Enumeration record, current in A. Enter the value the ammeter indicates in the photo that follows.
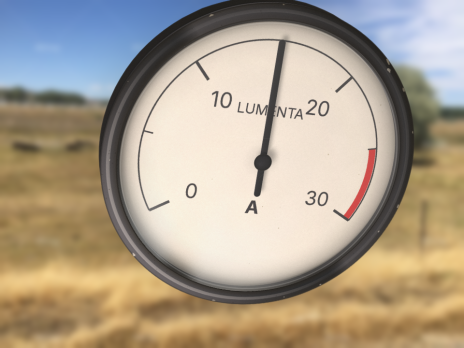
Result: 15 A
